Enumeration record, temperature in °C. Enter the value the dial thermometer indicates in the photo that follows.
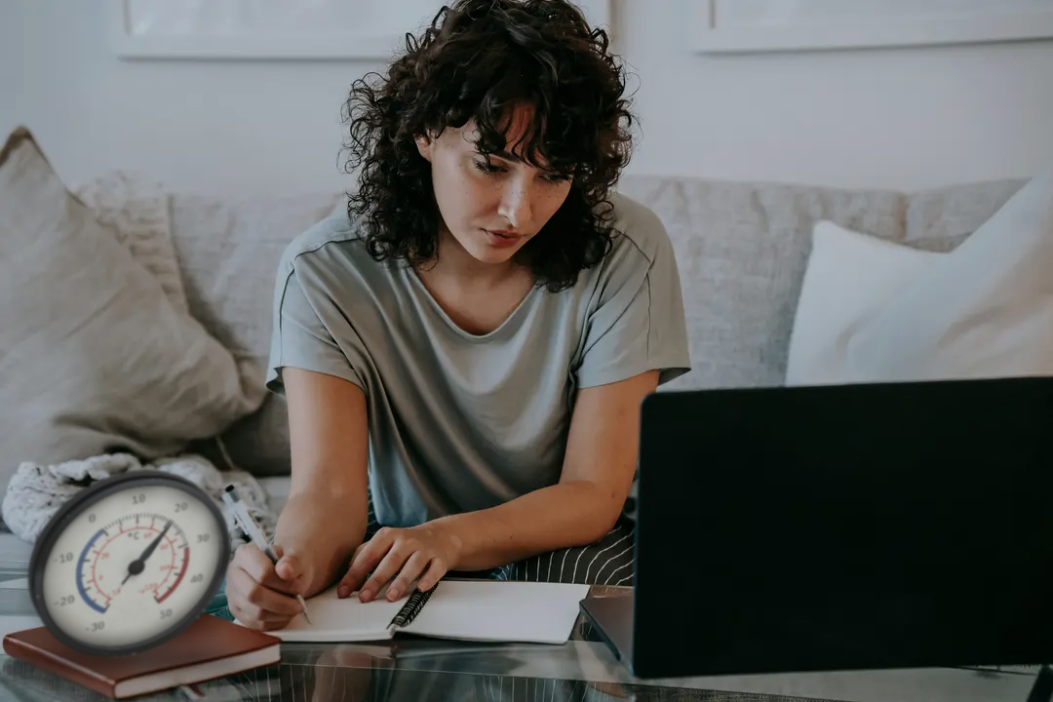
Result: 20 °C
